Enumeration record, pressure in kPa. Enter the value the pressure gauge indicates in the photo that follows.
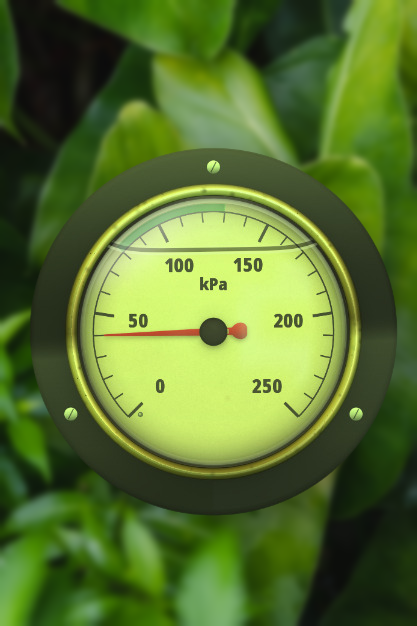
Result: 40 kPa
